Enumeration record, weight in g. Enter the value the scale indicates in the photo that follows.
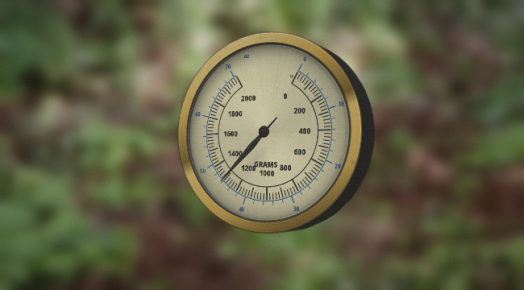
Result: 1300 g
